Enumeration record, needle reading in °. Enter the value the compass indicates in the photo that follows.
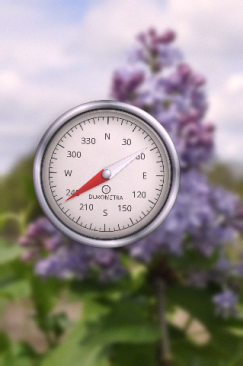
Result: 235 °
